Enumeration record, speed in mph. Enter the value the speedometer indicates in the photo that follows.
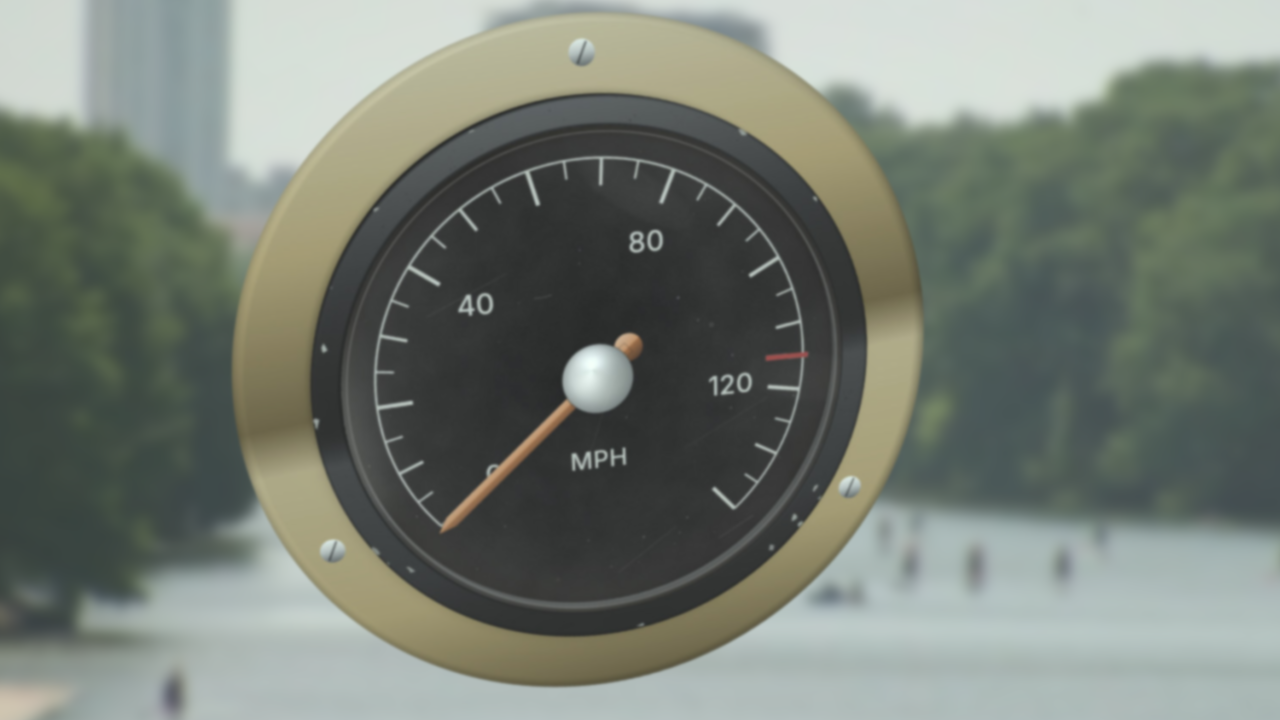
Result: 0 mph
